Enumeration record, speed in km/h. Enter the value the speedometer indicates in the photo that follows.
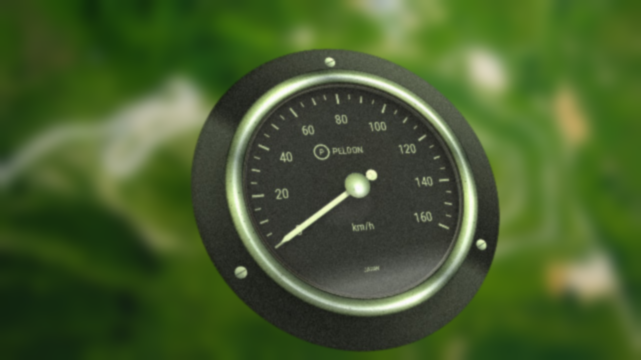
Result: 0 km/h
